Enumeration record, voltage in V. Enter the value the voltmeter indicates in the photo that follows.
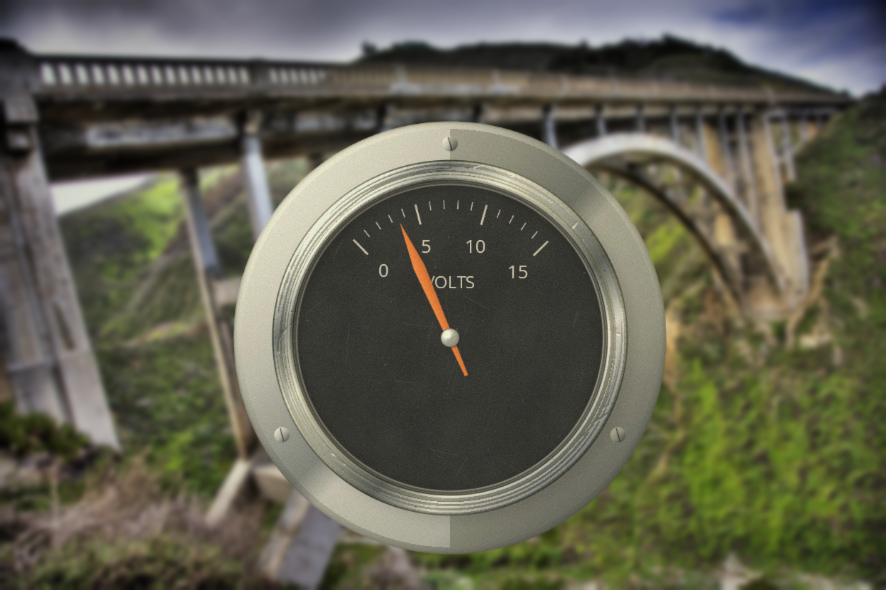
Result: 3.5 V
